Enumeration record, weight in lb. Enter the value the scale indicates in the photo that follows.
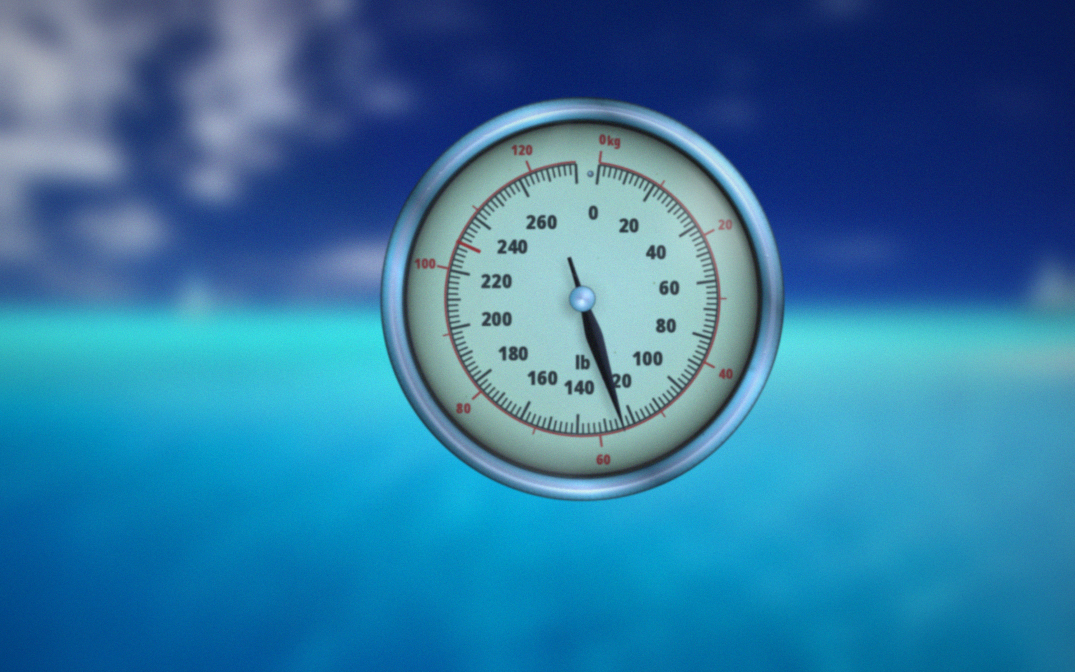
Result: 124 lb
